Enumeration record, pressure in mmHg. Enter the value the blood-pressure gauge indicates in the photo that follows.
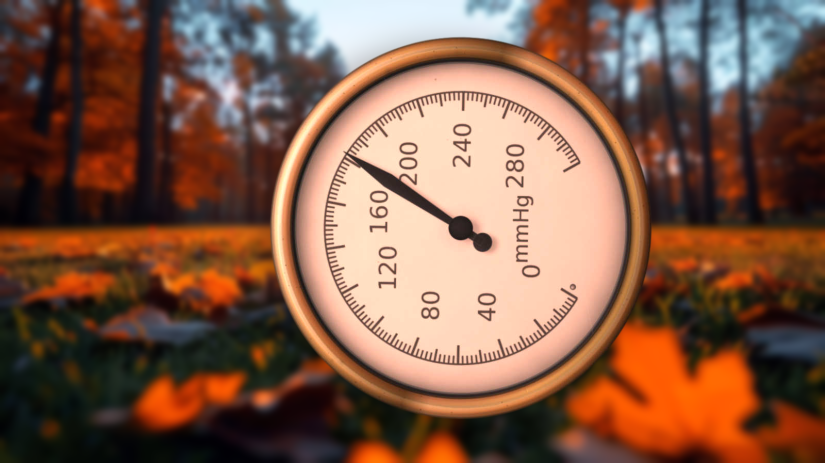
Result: 182 mmHg
